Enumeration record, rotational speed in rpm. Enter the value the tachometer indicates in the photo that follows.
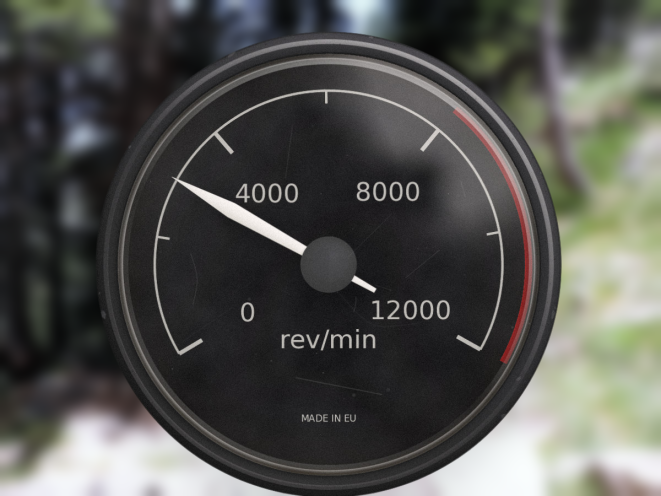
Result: 3000 rpm
